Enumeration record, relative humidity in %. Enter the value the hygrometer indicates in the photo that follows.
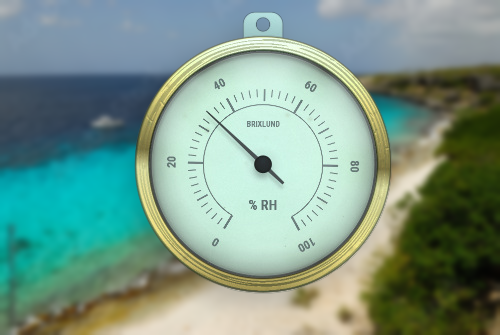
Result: 34 %
